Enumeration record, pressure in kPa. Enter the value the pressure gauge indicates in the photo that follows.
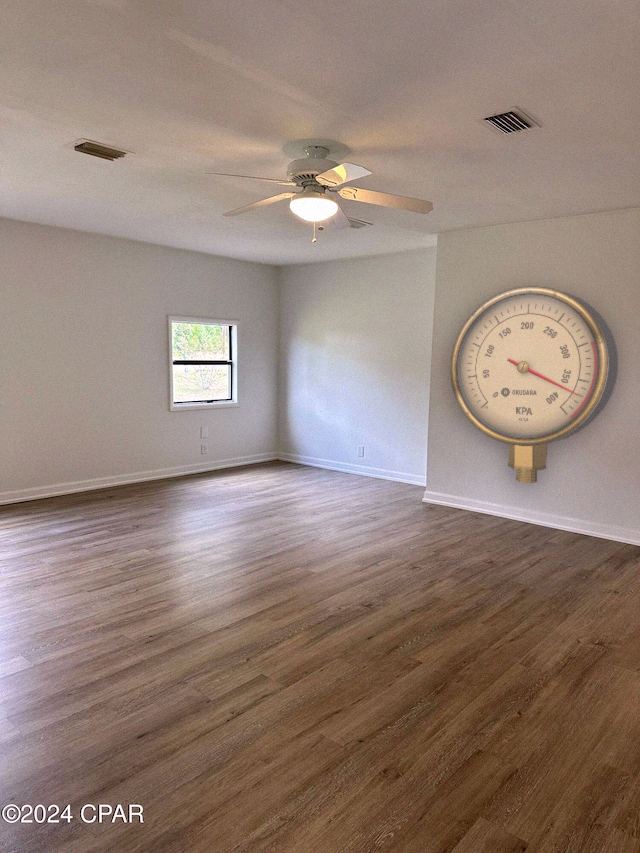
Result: 370 kPa
